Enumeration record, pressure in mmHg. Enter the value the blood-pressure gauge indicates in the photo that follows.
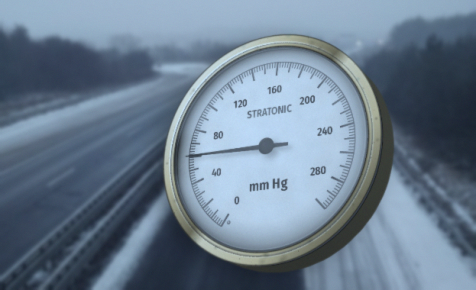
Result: 60 mmHg
